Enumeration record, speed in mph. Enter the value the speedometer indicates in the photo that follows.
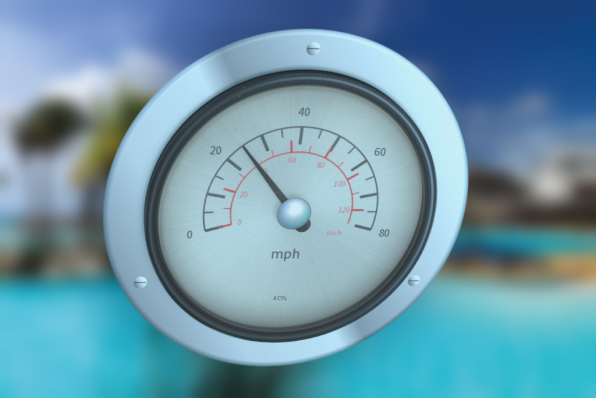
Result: 25 mph
